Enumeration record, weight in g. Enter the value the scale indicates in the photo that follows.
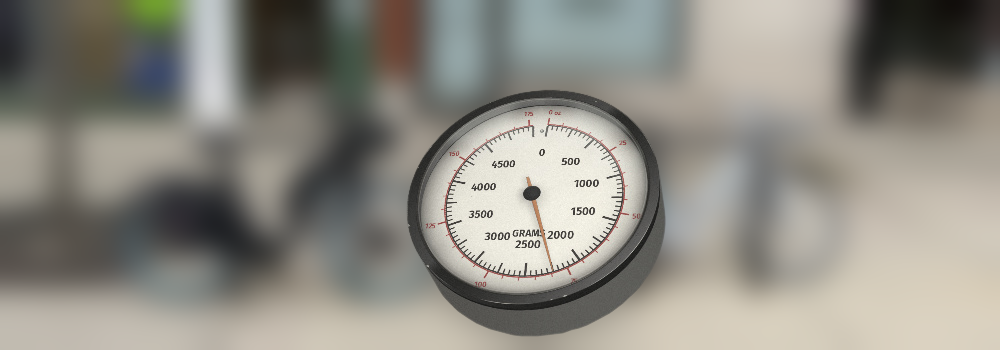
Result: 2250 g
